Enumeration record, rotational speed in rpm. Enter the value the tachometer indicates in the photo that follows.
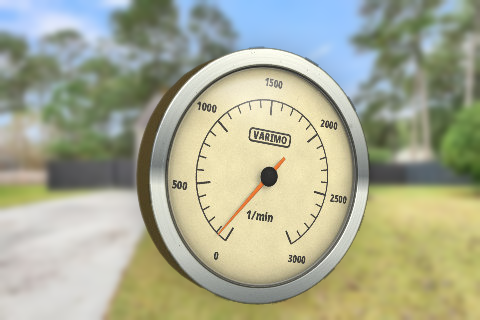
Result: 100 rpm
